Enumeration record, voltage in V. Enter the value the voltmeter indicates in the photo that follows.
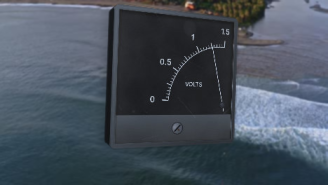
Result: 1.25 V
